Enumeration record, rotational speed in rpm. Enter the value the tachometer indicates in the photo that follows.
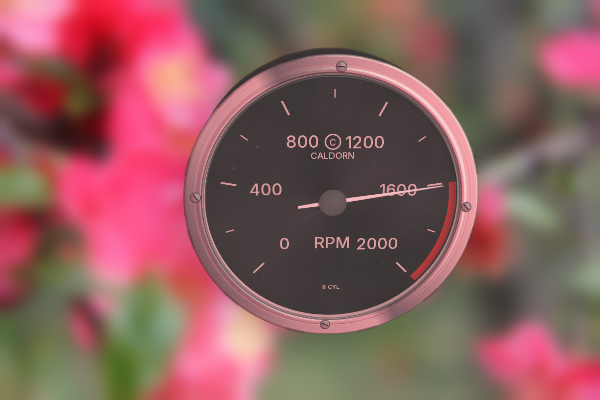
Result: 1600 rpm
